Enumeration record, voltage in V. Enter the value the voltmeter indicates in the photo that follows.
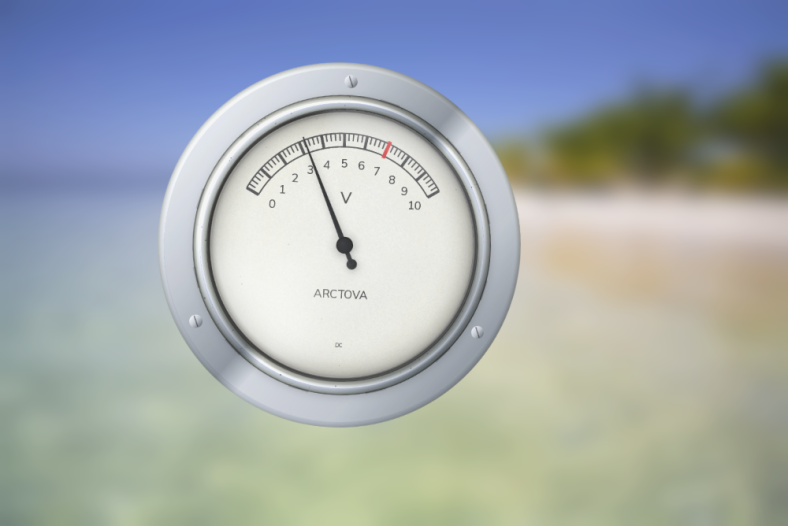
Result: 3.2 V
